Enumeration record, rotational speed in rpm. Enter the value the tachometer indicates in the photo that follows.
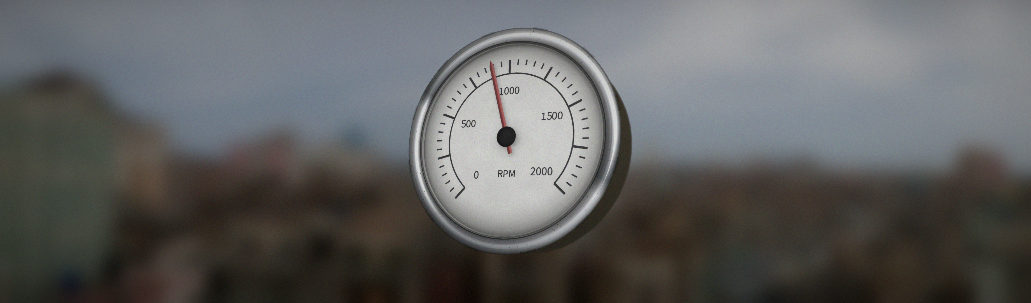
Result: 900 rpm
